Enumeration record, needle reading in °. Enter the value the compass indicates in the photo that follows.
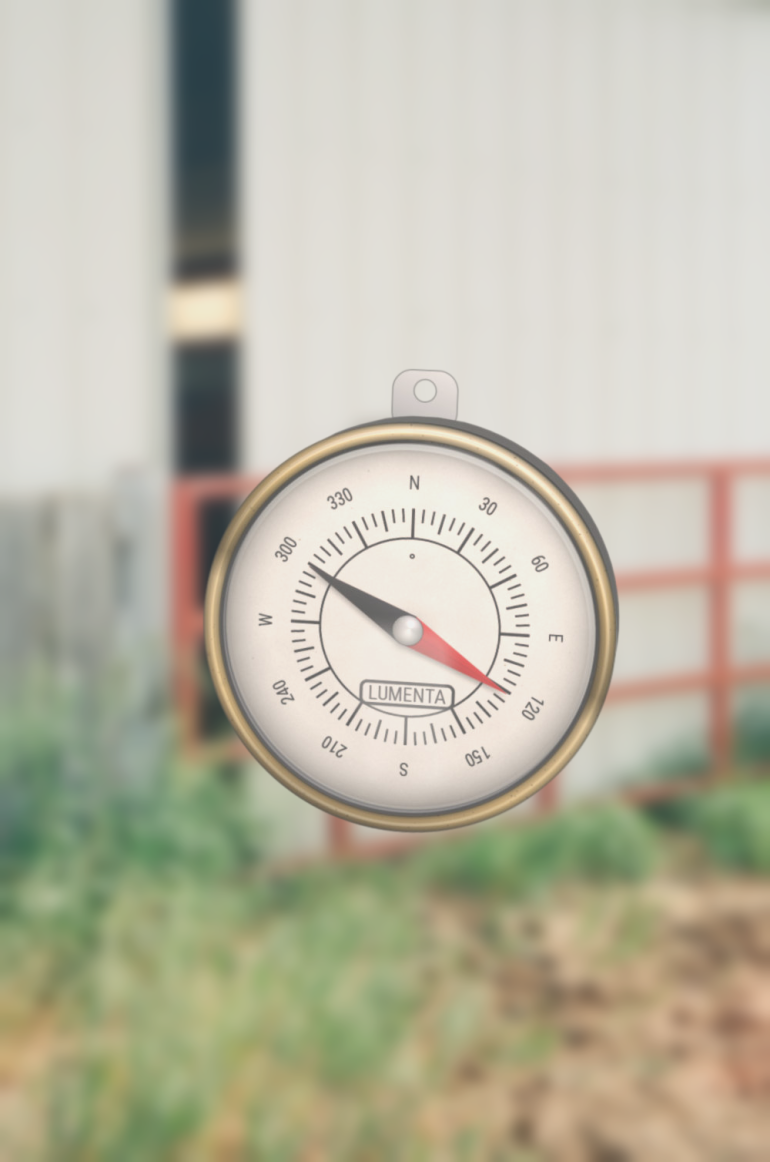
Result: 120 °
